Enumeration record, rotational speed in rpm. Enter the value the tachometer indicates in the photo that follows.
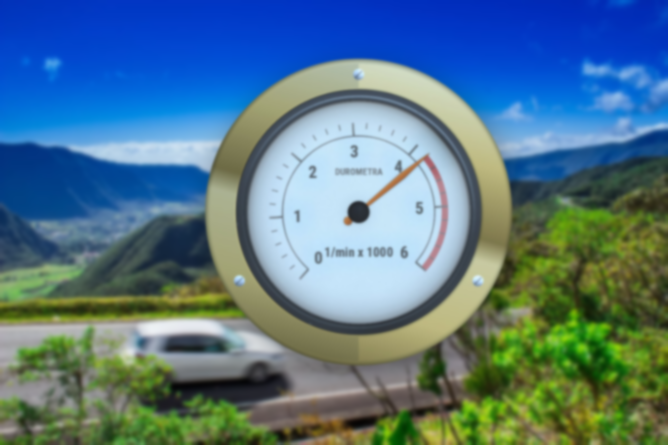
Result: 4200 rpm
